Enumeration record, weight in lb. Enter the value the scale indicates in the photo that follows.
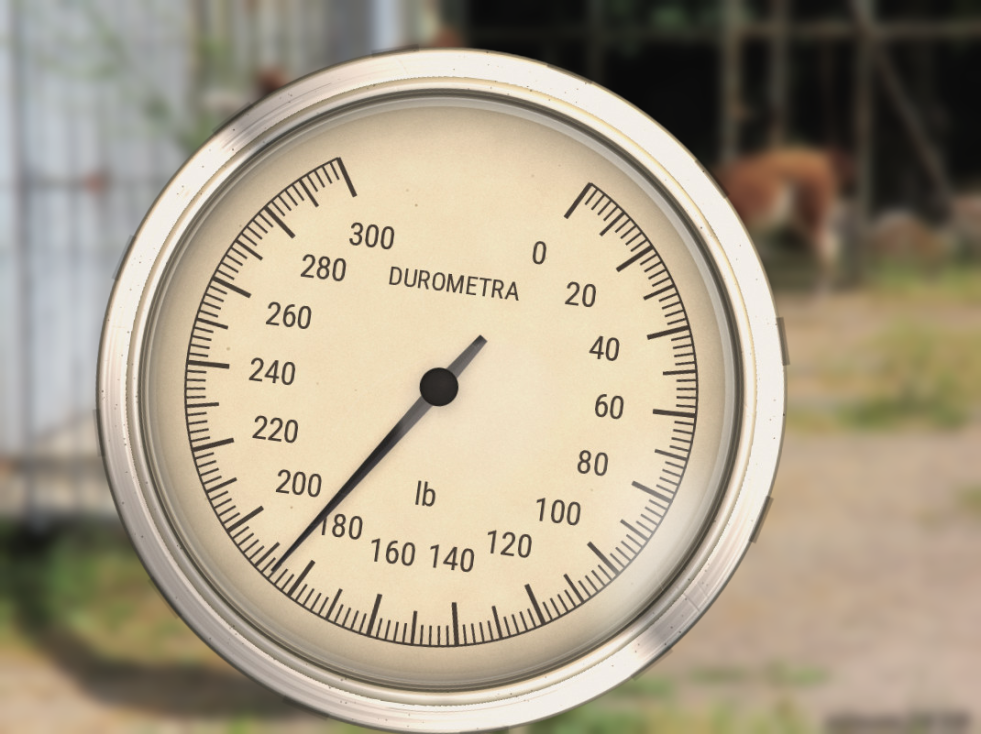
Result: 186 lb
